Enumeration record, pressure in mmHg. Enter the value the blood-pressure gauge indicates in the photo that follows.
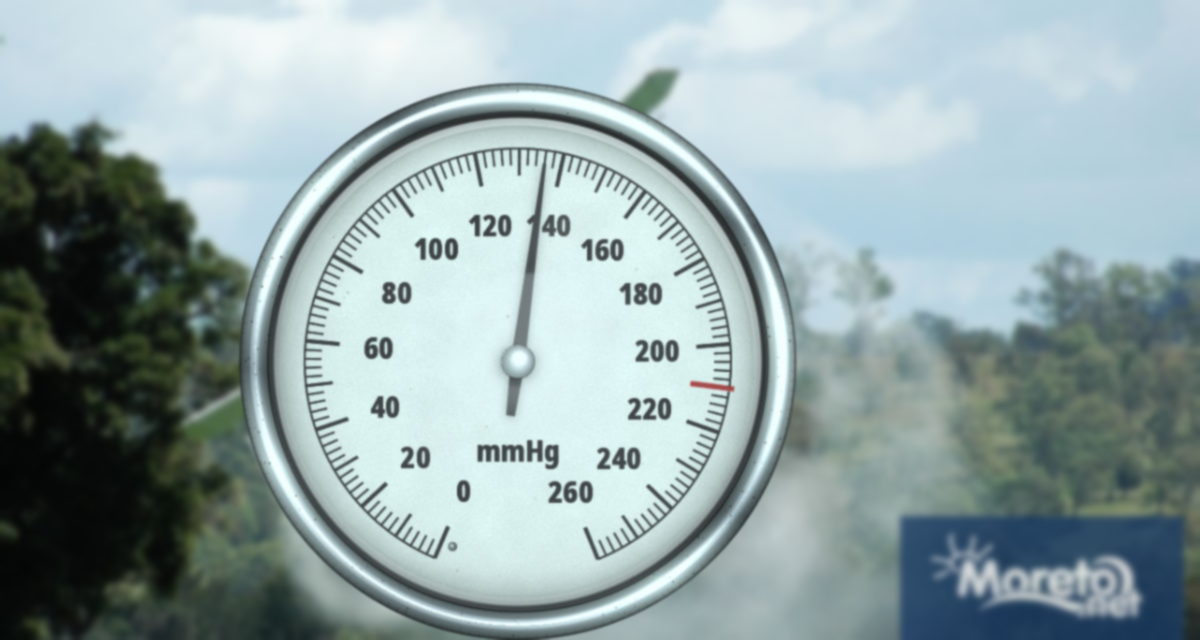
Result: 136 mmHg
